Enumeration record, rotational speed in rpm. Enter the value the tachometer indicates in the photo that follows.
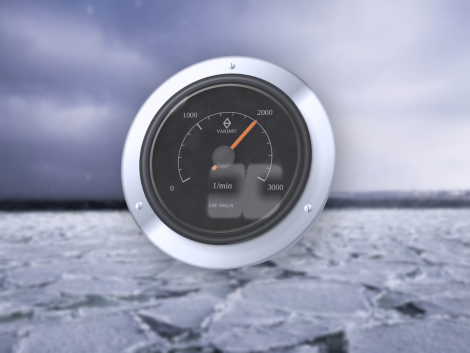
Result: 2000 rpm
